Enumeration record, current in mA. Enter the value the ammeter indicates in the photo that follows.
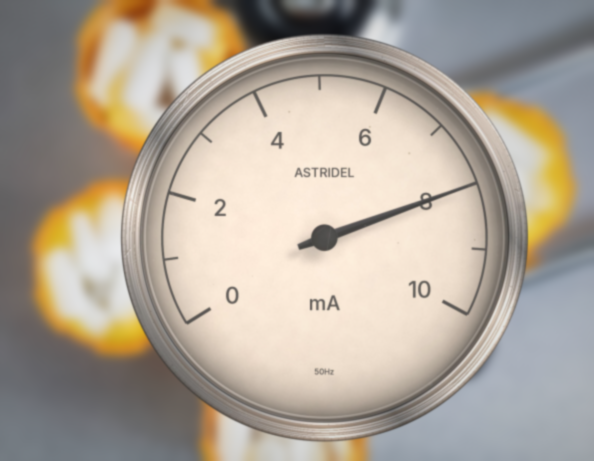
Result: 8 mA
